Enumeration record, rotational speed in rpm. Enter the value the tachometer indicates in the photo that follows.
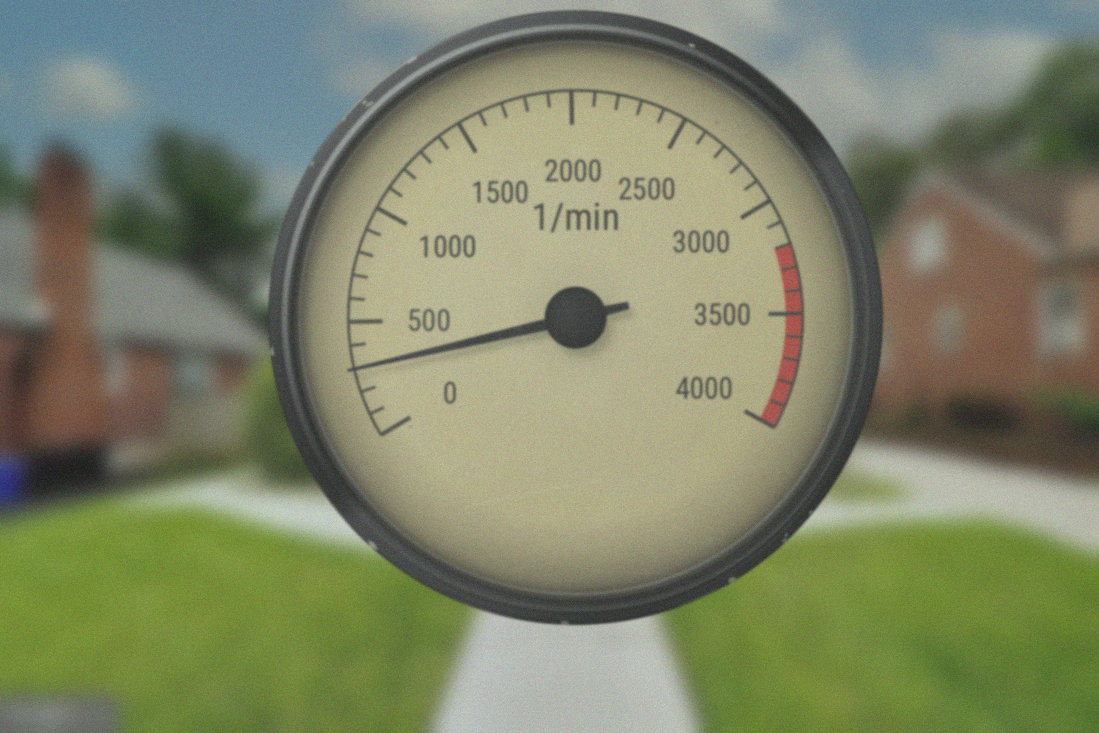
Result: 300 rpm
